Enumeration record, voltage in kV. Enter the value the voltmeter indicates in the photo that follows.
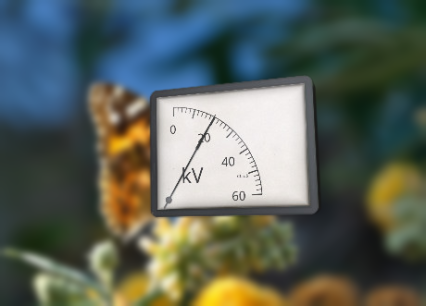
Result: 20 kV
